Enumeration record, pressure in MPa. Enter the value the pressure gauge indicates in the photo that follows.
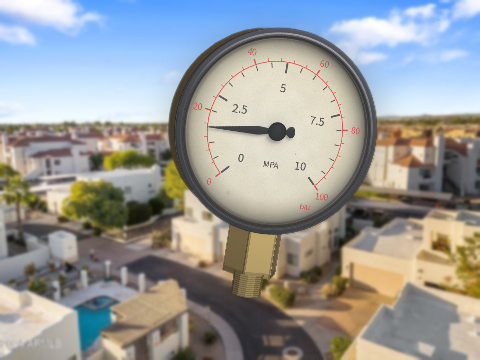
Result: 1.5 MPa
